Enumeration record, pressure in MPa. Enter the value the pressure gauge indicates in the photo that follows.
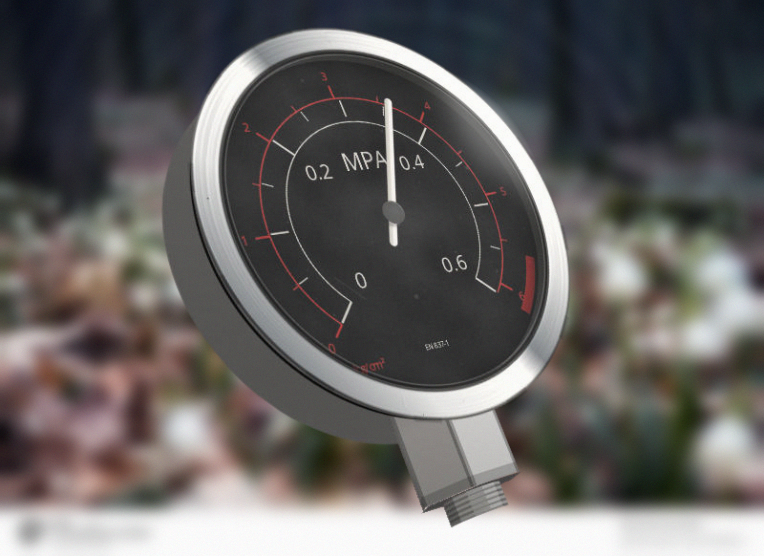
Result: 0.35 MPa
